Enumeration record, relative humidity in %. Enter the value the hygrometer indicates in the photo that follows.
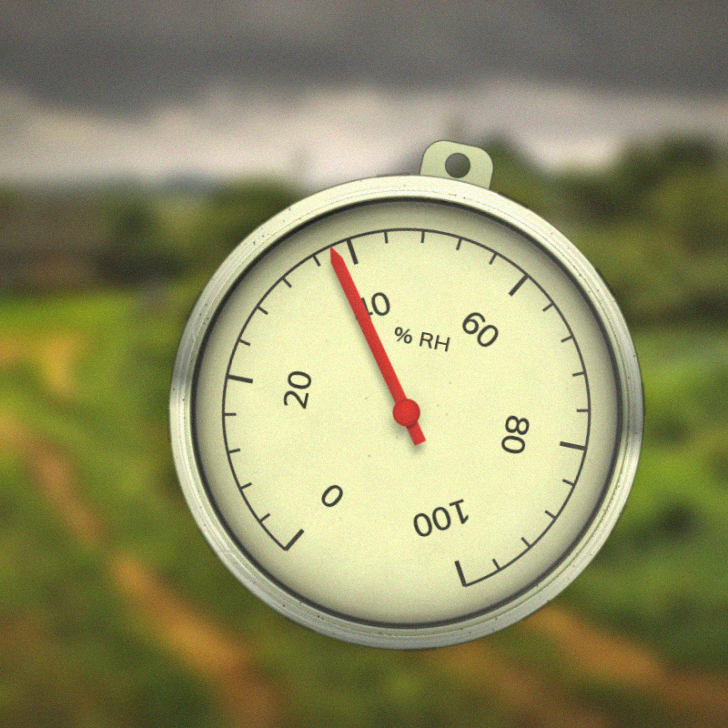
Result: 38 %
